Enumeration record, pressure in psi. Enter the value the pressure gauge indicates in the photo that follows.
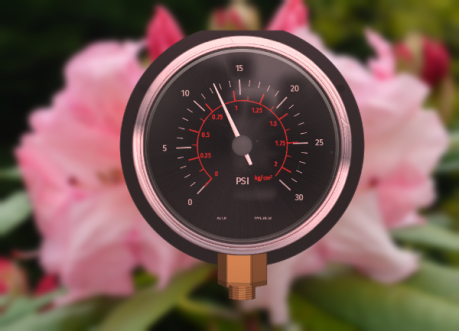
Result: 12.5 psi
